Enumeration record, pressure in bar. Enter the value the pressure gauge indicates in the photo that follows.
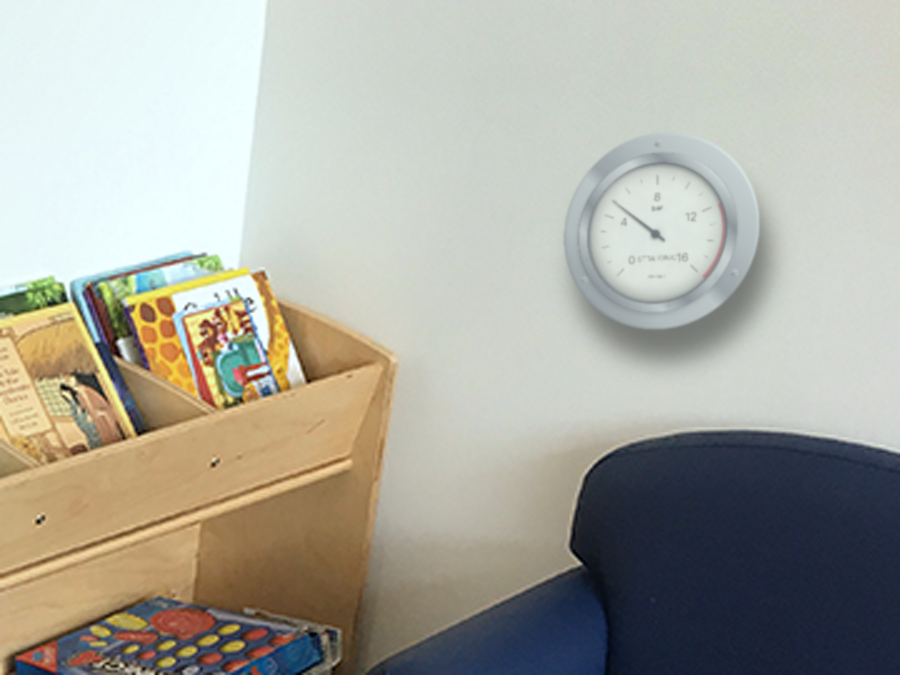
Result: 5 bar
